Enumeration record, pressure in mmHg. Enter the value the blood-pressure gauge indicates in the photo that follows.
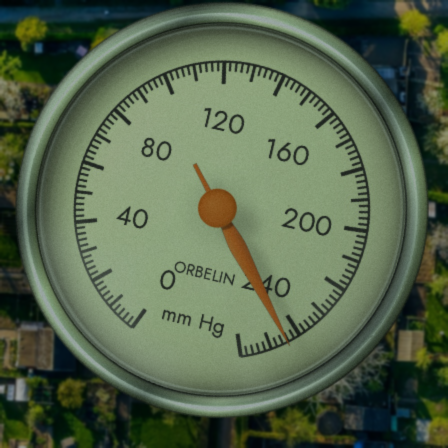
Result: 244 mmHg
